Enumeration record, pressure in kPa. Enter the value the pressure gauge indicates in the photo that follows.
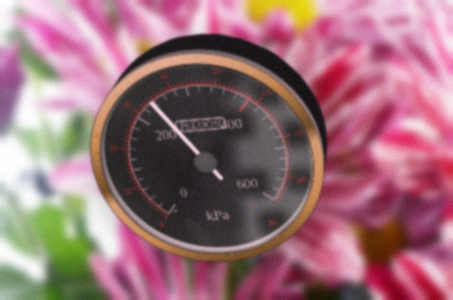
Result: 240 kPa
